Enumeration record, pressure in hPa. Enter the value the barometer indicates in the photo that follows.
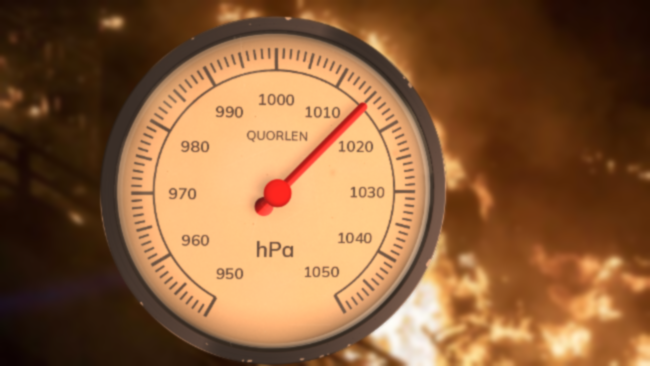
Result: 1015 hPa
